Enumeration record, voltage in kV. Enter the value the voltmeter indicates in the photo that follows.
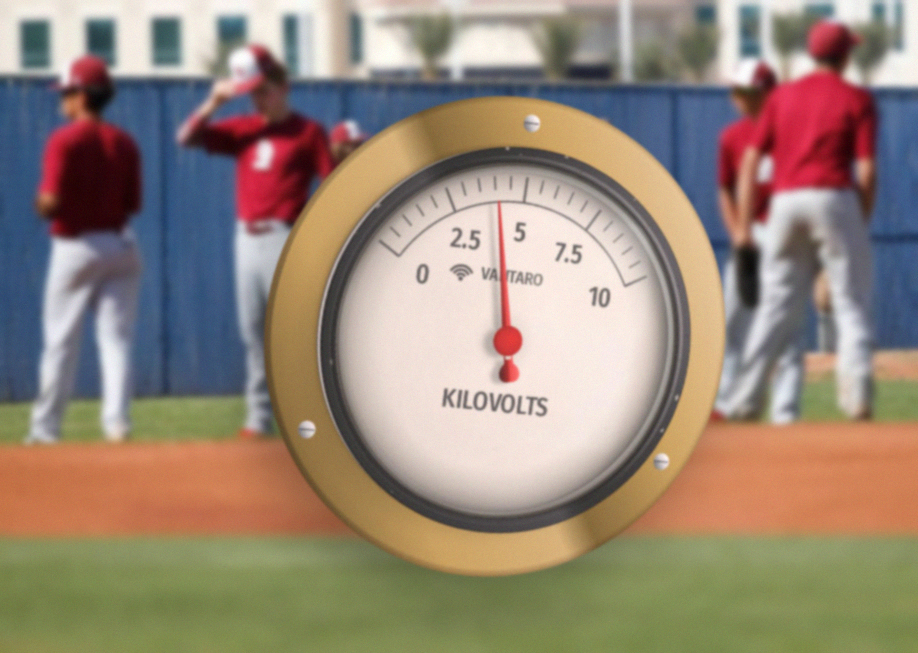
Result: 4 kV
